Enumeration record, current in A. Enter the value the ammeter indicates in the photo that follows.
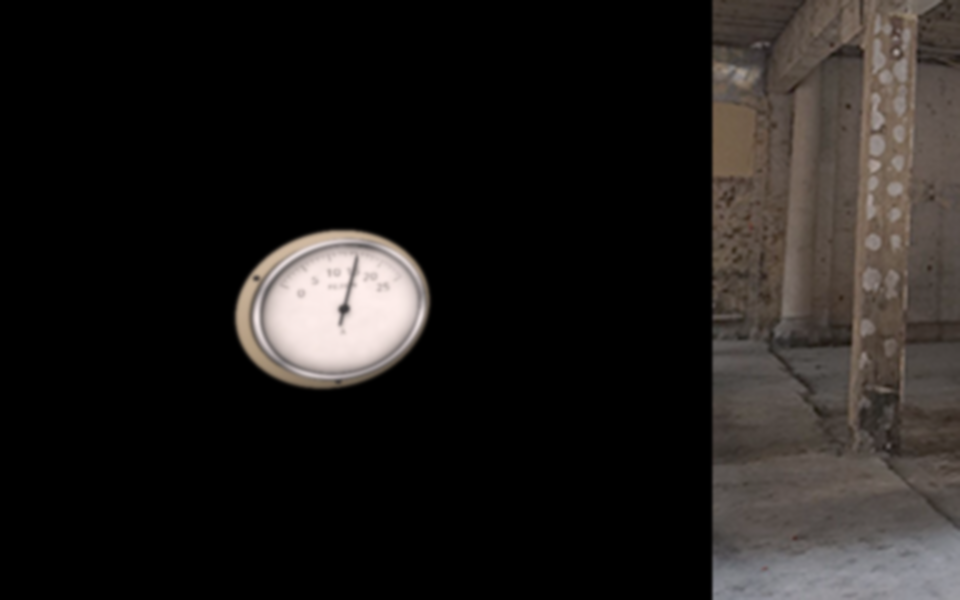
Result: 15 A
